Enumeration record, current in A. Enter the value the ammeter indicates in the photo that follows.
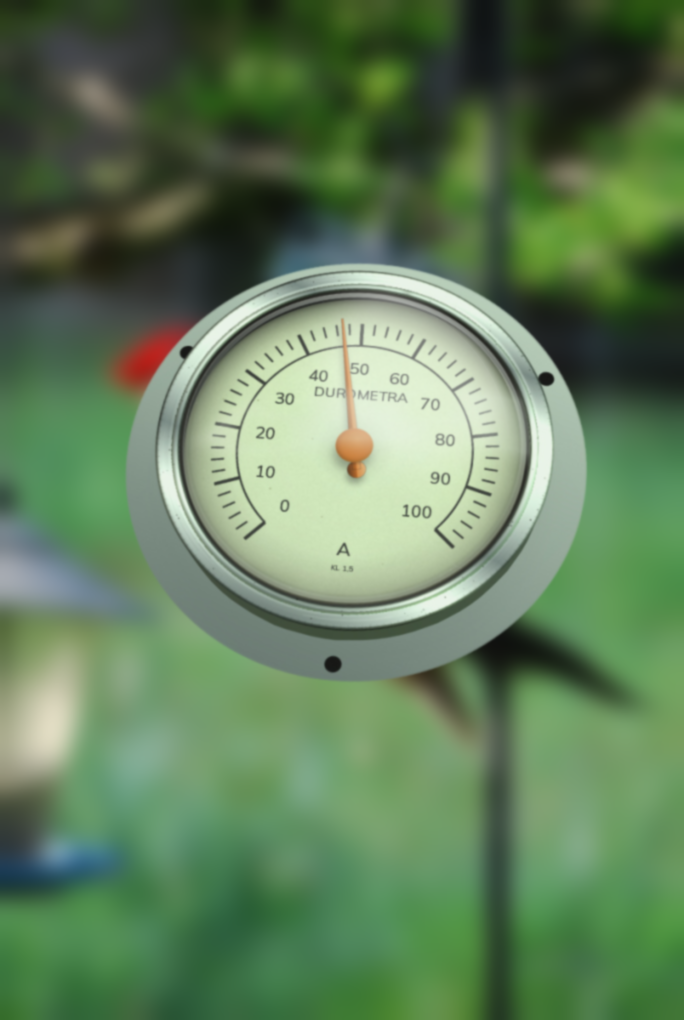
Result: 47 A
